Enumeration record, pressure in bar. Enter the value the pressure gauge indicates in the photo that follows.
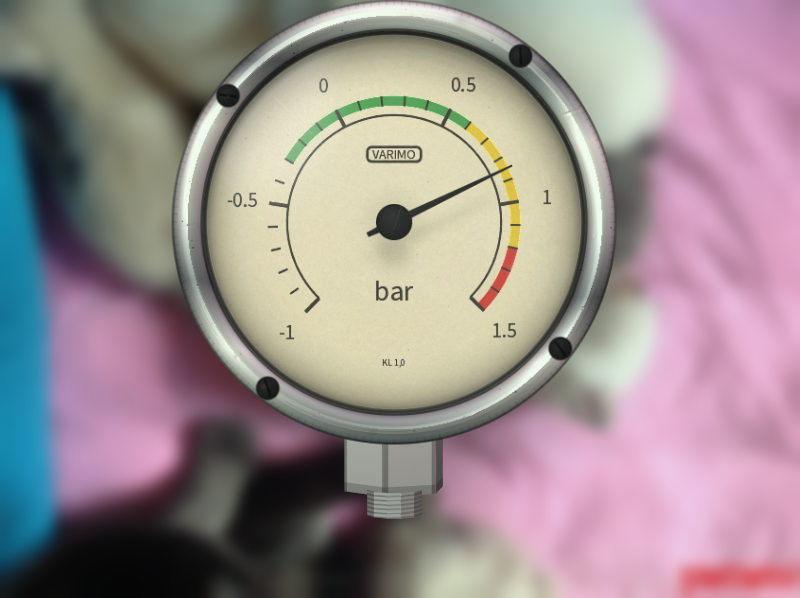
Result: 0.85 bar
